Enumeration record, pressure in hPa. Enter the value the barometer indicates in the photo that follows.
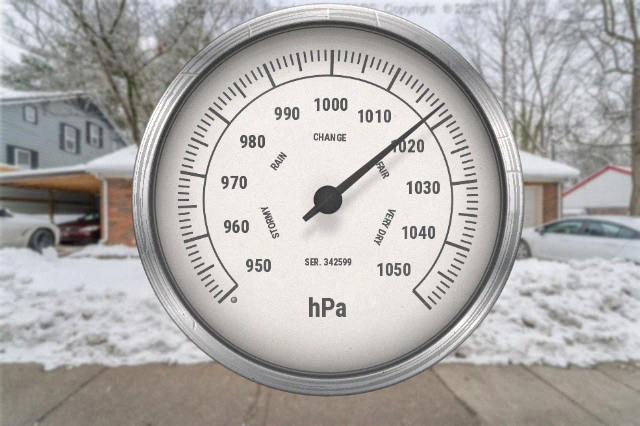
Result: 1018 hPa
